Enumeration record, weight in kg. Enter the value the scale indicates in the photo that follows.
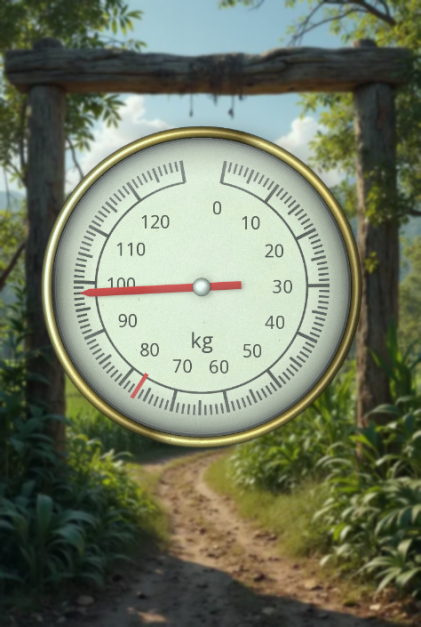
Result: 98 kg
